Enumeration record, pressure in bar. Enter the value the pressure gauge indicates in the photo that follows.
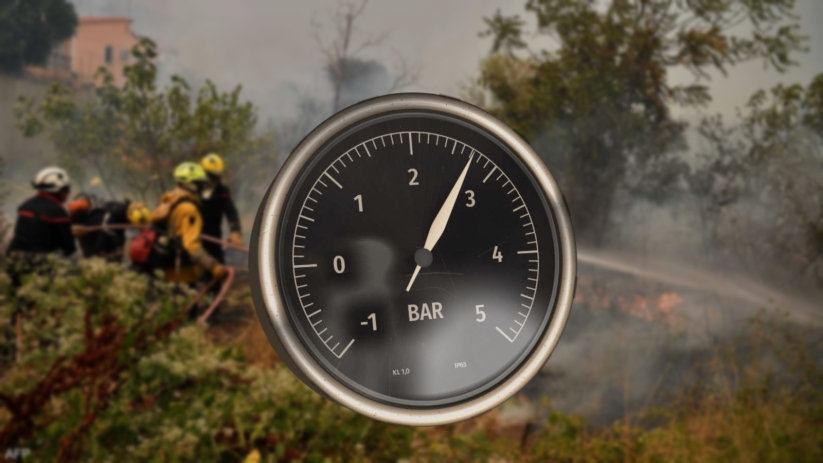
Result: 2.7 bar
